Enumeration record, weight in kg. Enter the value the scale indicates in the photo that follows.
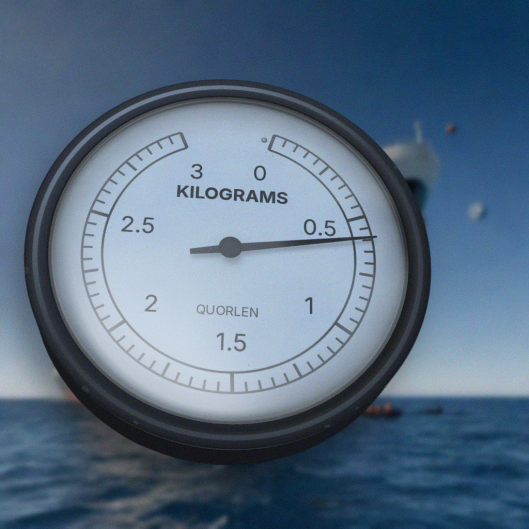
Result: 0.6 kg
